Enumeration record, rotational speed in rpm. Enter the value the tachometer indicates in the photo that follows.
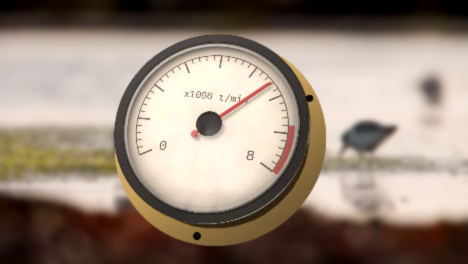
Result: 5600 rpm
